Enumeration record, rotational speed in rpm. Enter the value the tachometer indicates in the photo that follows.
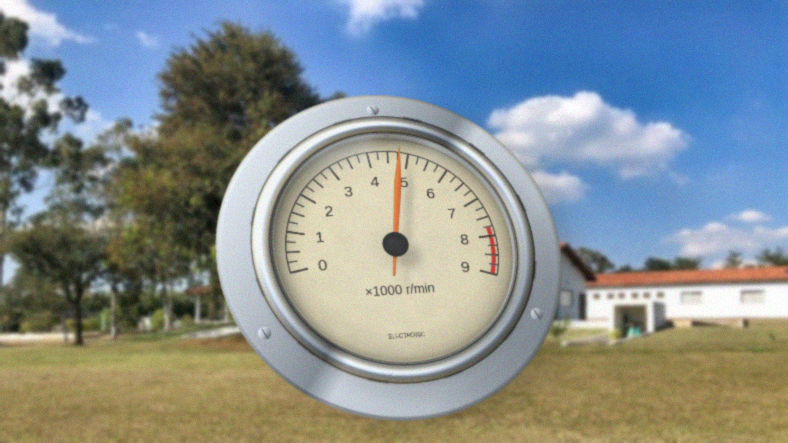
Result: 4750 rpm
